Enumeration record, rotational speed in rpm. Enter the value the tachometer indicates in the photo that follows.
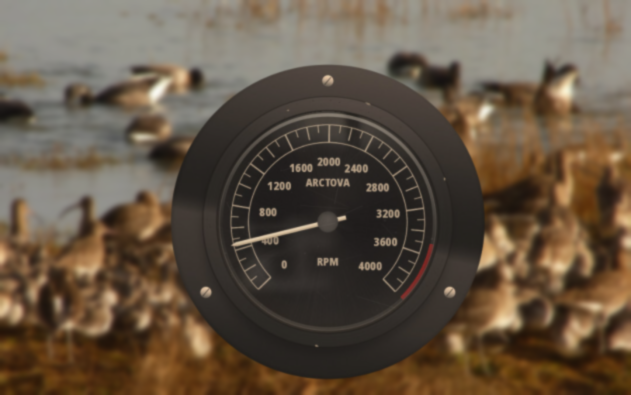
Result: 450 rpm
